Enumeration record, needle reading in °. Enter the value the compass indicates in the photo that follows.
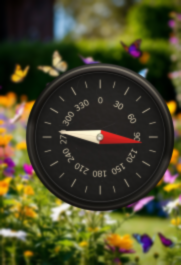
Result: 97.5 °
